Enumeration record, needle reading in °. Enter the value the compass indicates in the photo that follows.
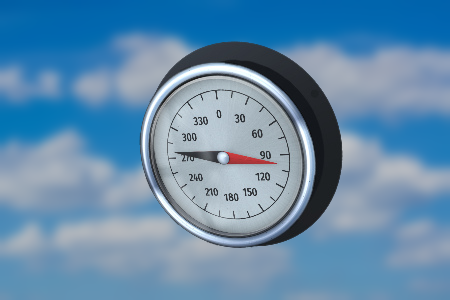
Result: 97.5 °
